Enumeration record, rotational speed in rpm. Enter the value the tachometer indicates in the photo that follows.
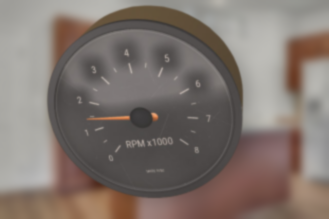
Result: 1500 rpm
